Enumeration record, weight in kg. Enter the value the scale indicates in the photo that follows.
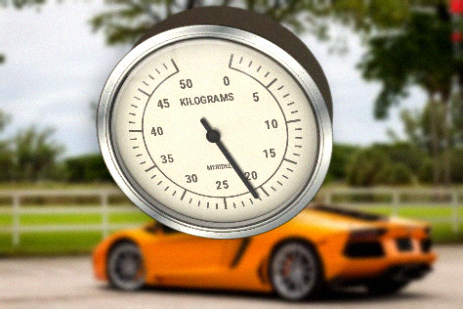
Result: 21 kg
